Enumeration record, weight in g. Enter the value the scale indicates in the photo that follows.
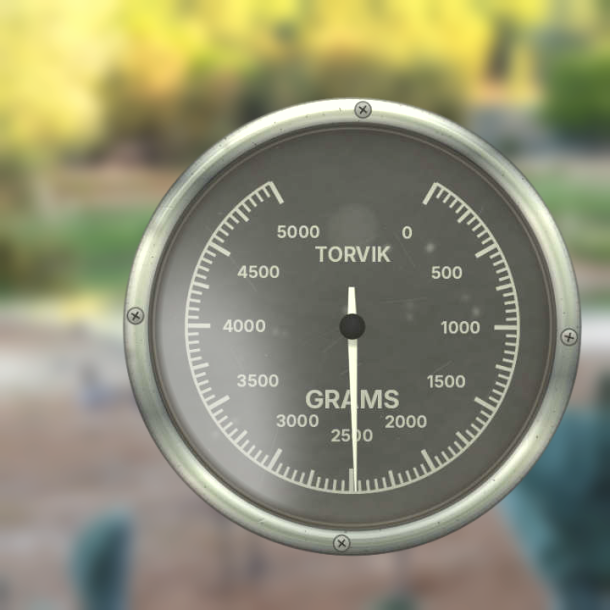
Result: 2475 g
